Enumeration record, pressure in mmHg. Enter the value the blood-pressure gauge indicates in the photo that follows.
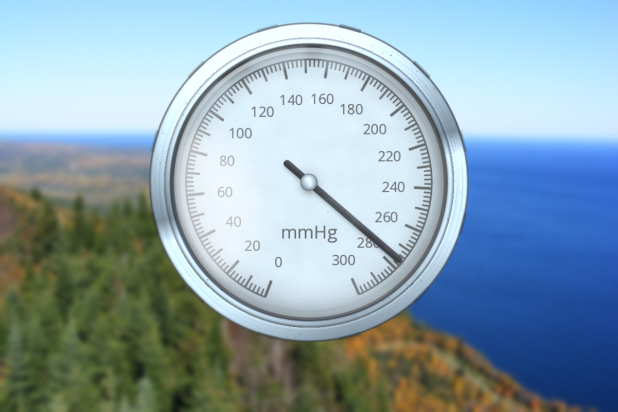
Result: 276 mmHg
